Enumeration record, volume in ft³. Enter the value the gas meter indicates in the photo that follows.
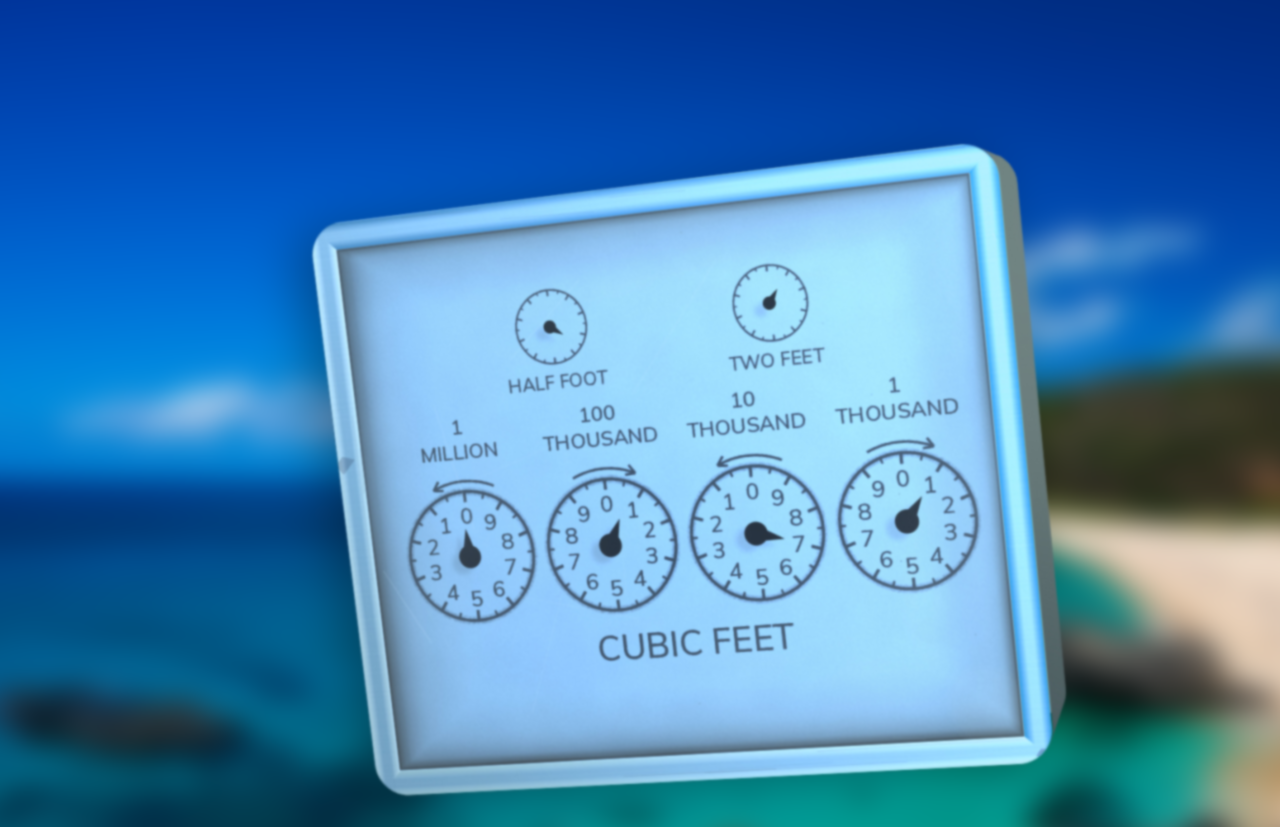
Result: 7100 ft³
